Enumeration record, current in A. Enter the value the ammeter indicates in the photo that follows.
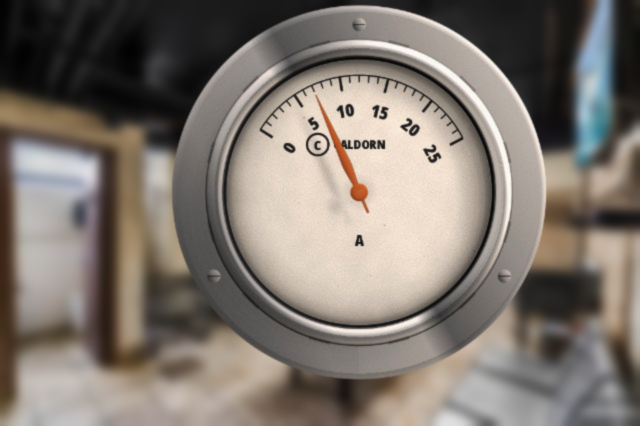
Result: 7 A
